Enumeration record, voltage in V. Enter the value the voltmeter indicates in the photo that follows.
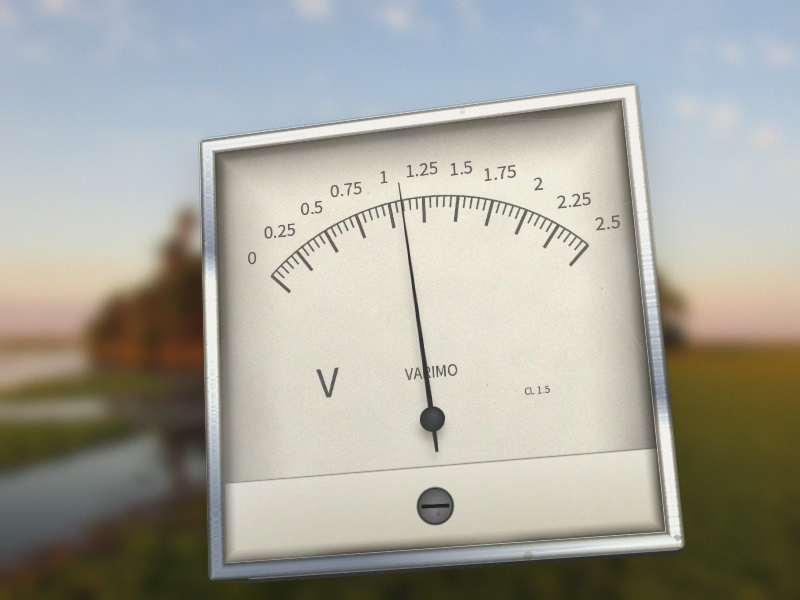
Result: 1.1 V
